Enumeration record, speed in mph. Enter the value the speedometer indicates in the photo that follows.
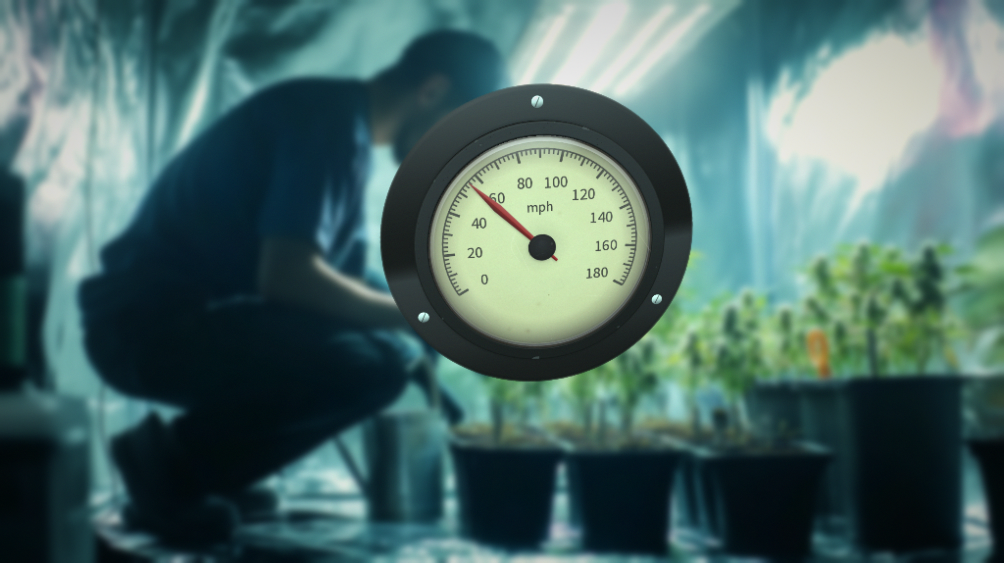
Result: 56 mph
